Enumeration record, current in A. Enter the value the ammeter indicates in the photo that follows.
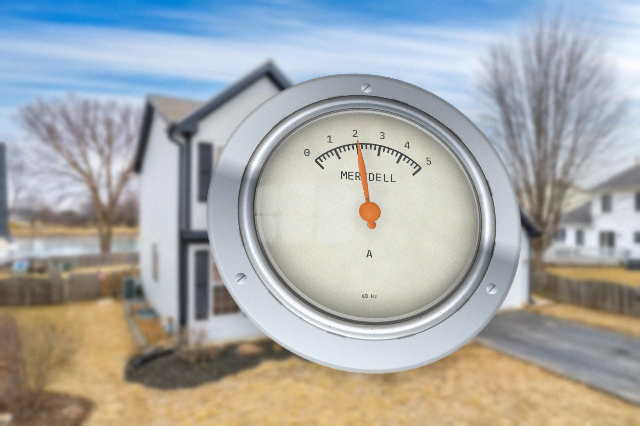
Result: 2 A
